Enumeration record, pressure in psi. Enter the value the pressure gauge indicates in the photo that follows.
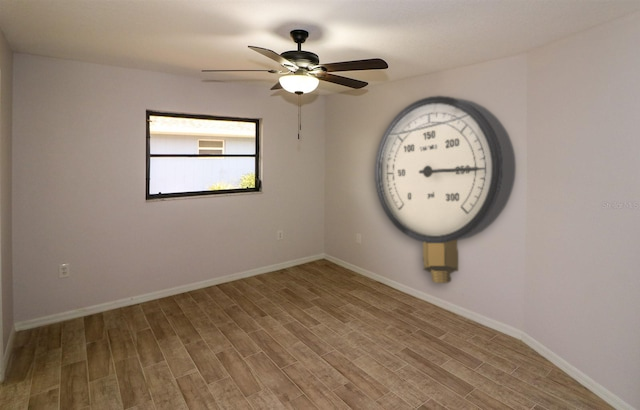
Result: 250 psi
